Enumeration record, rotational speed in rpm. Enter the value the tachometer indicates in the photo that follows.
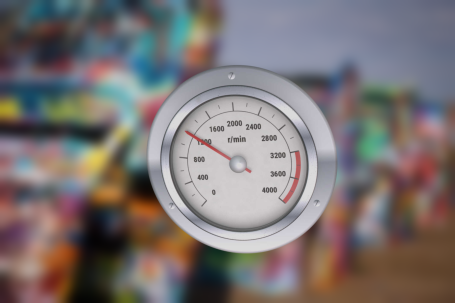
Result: 1200 rpm
